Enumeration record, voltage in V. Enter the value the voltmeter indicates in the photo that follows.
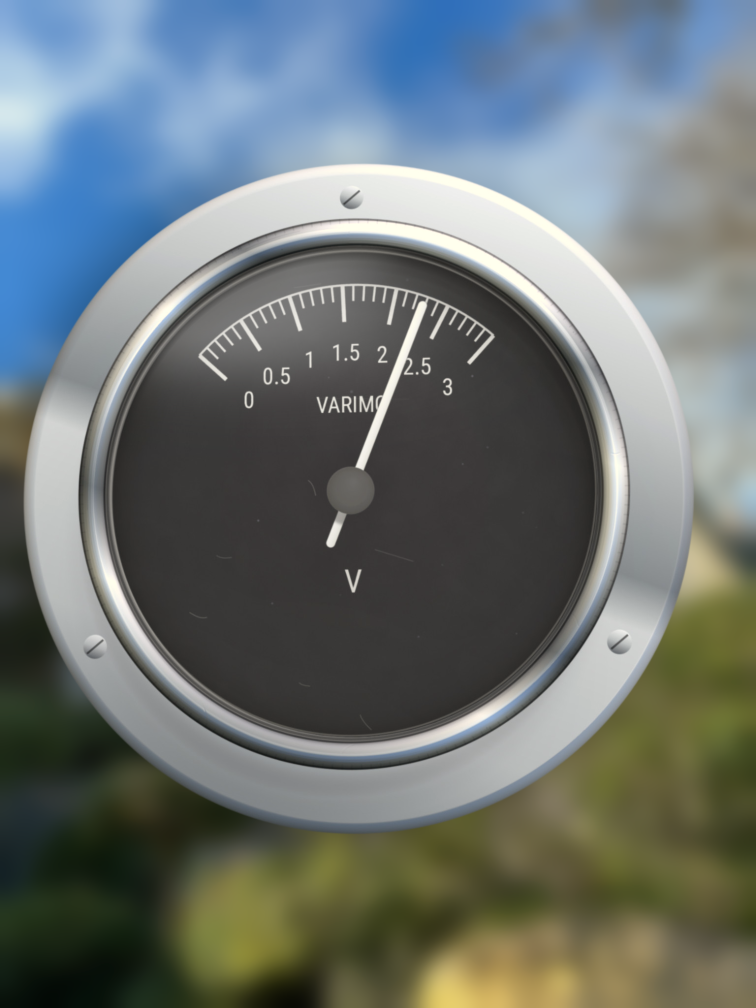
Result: 2.3 V
